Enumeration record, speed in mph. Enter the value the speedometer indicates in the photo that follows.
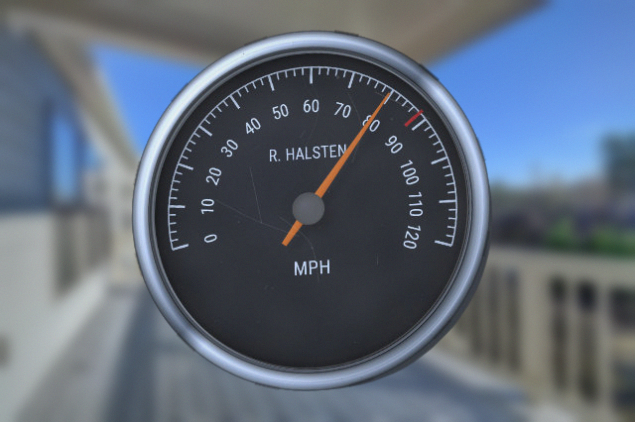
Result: 80 mph
